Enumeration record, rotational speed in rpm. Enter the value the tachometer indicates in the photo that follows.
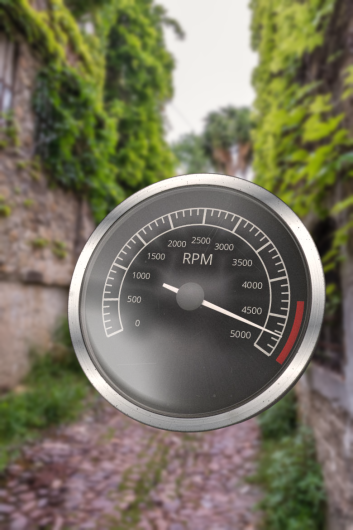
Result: 4750 rpm
